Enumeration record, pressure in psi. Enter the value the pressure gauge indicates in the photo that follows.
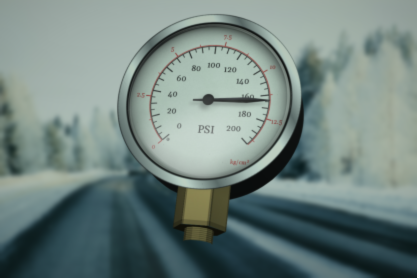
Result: 165 psi
